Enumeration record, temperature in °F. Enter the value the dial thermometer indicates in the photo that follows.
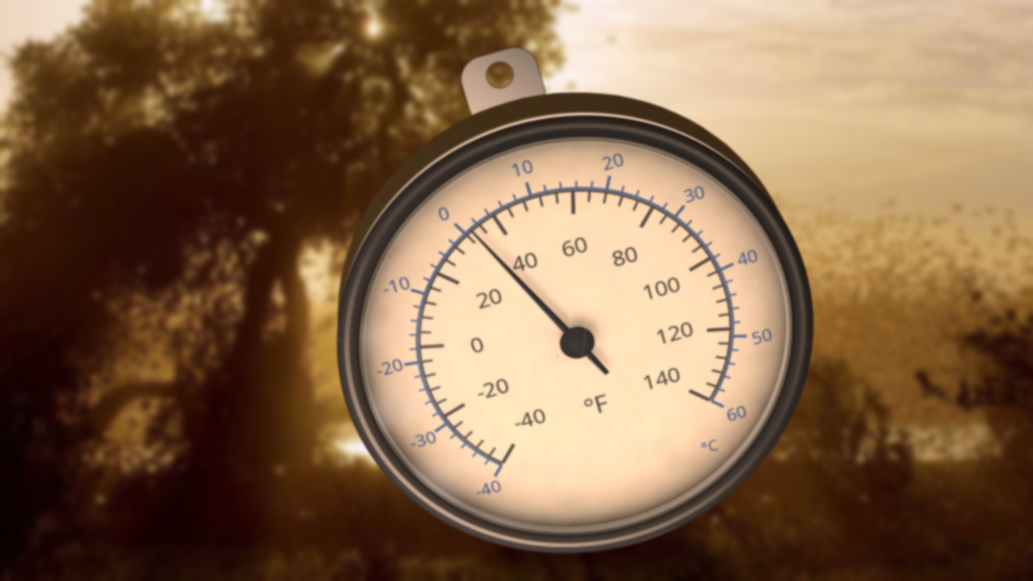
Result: 34 °F
